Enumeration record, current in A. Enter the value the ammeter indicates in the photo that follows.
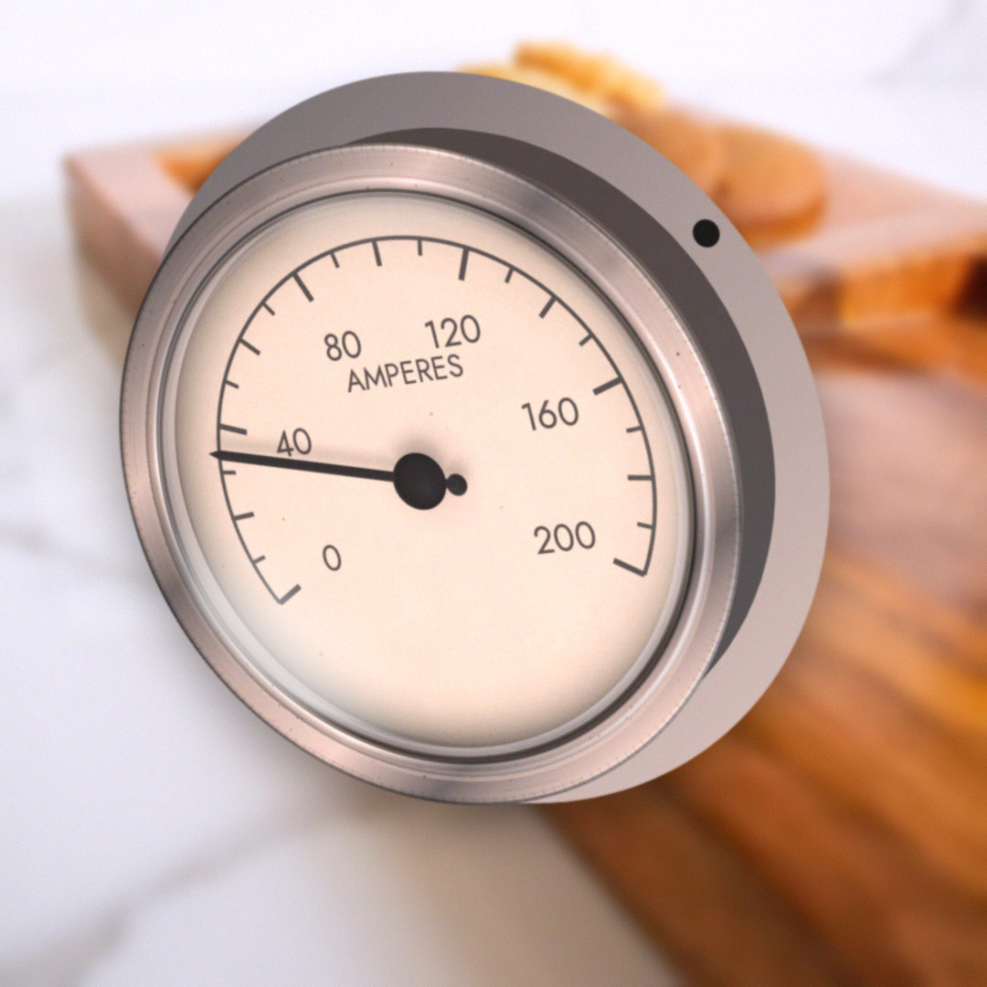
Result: 35 A
